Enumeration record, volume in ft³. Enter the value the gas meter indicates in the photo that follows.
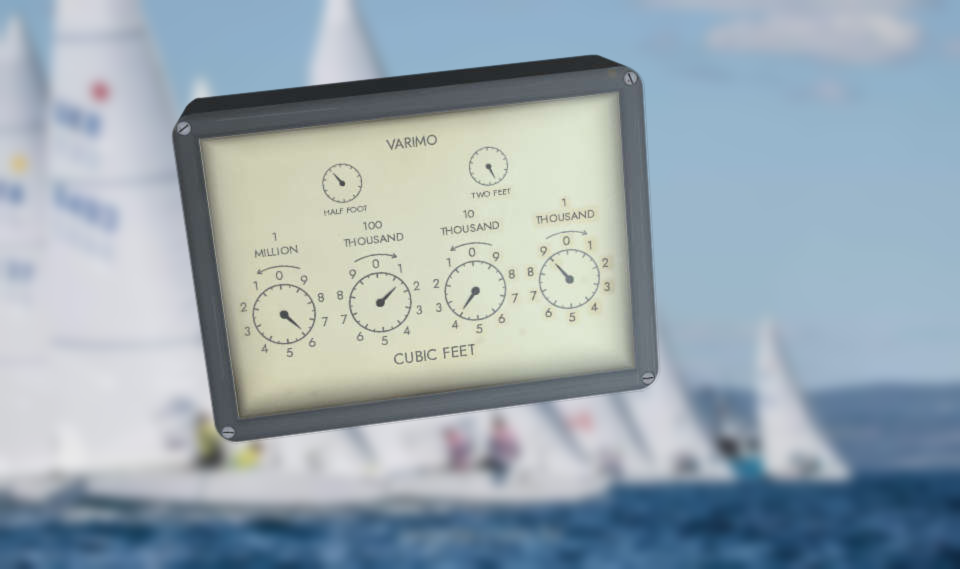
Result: 613900 ft³
